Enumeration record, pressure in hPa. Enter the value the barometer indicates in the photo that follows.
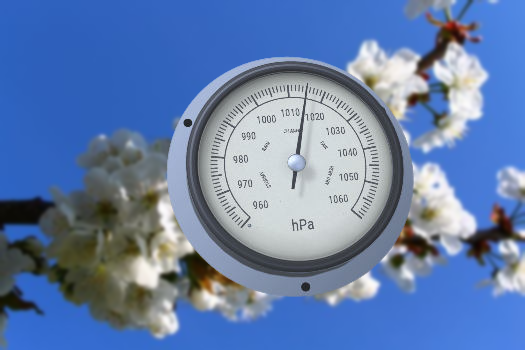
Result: 1015 hPa
